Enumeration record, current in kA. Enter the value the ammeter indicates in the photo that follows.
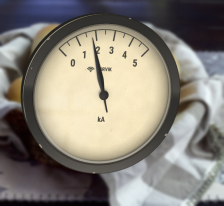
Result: 1.75 kA
